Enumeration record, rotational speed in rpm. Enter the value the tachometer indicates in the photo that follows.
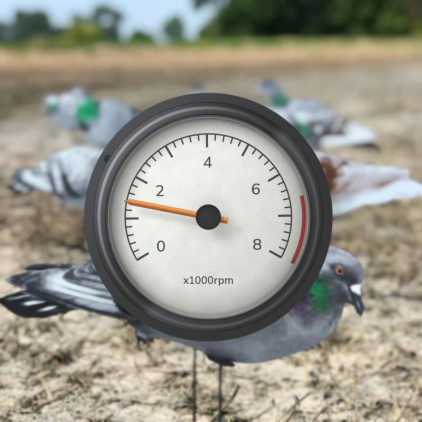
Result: 1400 rpm
